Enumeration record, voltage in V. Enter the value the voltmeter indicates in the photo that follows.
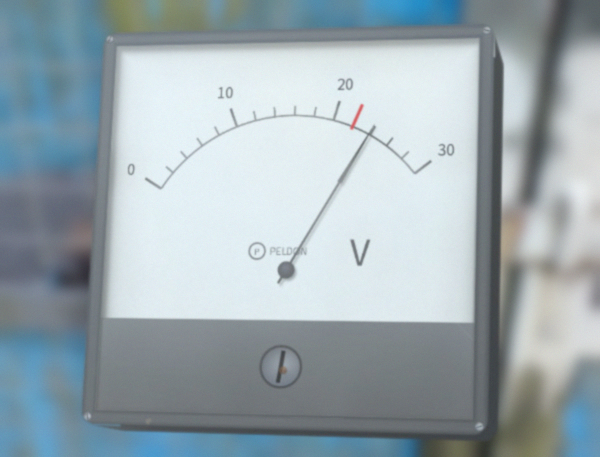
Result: 24 V
